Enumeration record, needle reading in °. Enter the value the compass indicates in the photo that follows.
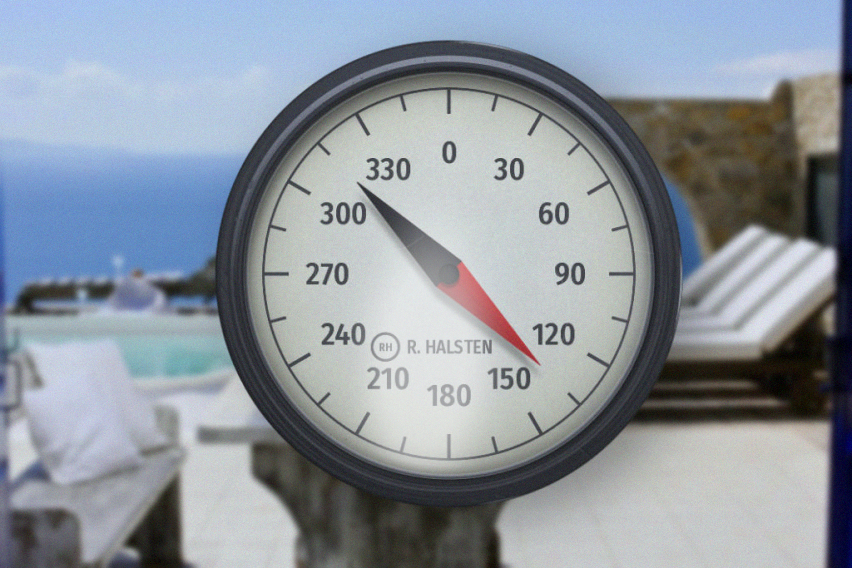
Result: 135 °
